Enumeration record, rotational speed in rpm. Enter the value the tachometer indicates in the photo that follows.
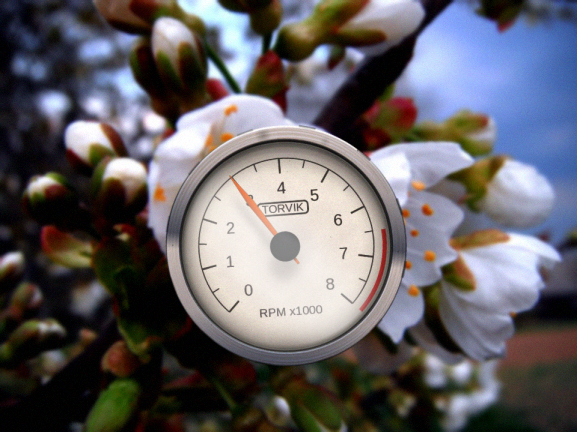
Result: 3000 rpm
